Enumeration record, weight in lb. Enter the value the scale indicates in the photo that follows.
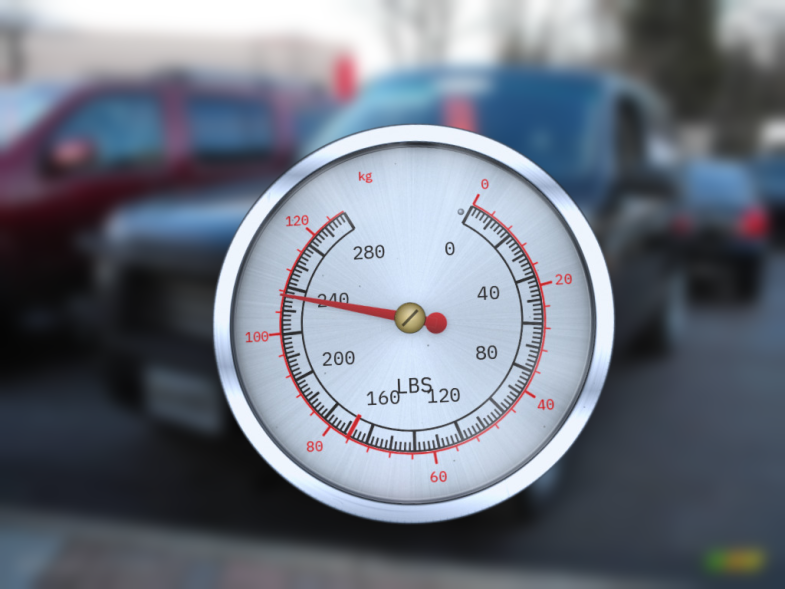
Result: 236 lb
